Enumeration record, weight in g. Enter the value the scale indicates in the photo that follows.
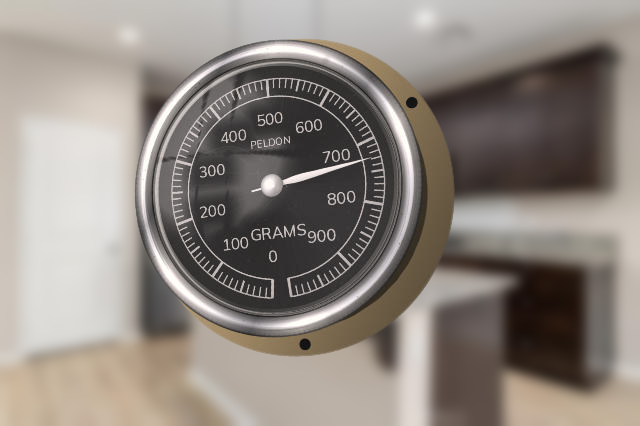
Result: 730 g
